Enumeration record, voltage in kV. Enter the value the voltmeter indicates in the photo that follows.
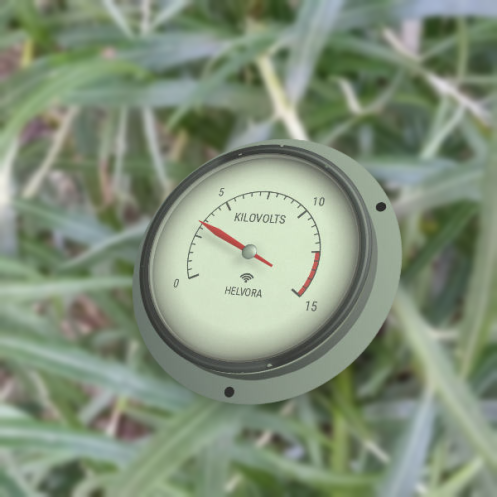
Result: 3.25 kV
